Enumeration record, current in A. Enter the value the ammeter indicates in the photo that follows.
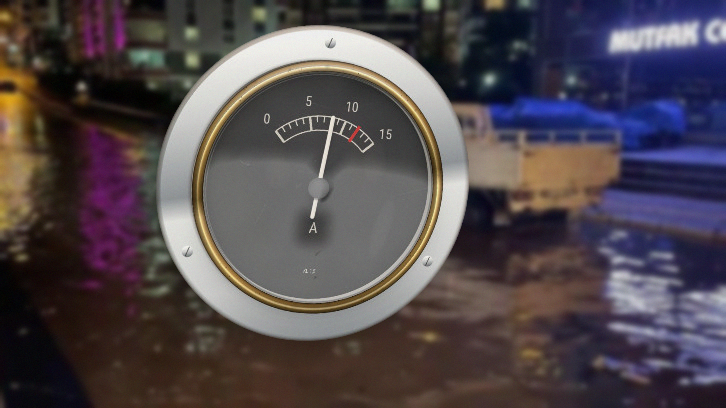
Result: 8 A
